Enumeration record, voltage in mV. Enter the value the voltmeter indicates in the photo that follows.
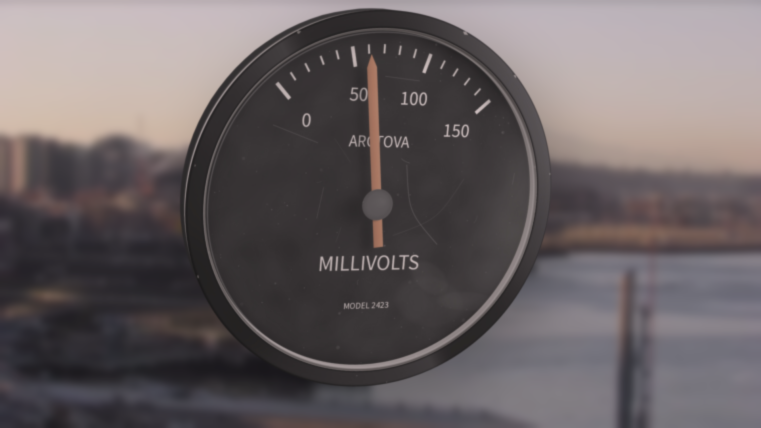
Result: 60 mV
